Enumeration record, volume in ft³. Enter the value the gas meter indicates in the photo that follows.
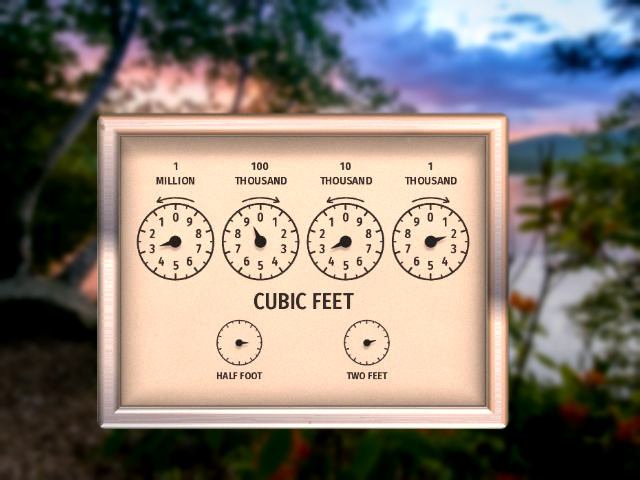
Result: 293200 ft³
